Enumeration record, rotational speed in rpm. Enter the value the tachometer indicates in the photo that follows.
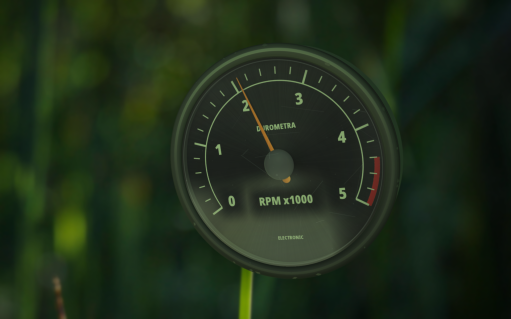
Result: 2100 rpm
